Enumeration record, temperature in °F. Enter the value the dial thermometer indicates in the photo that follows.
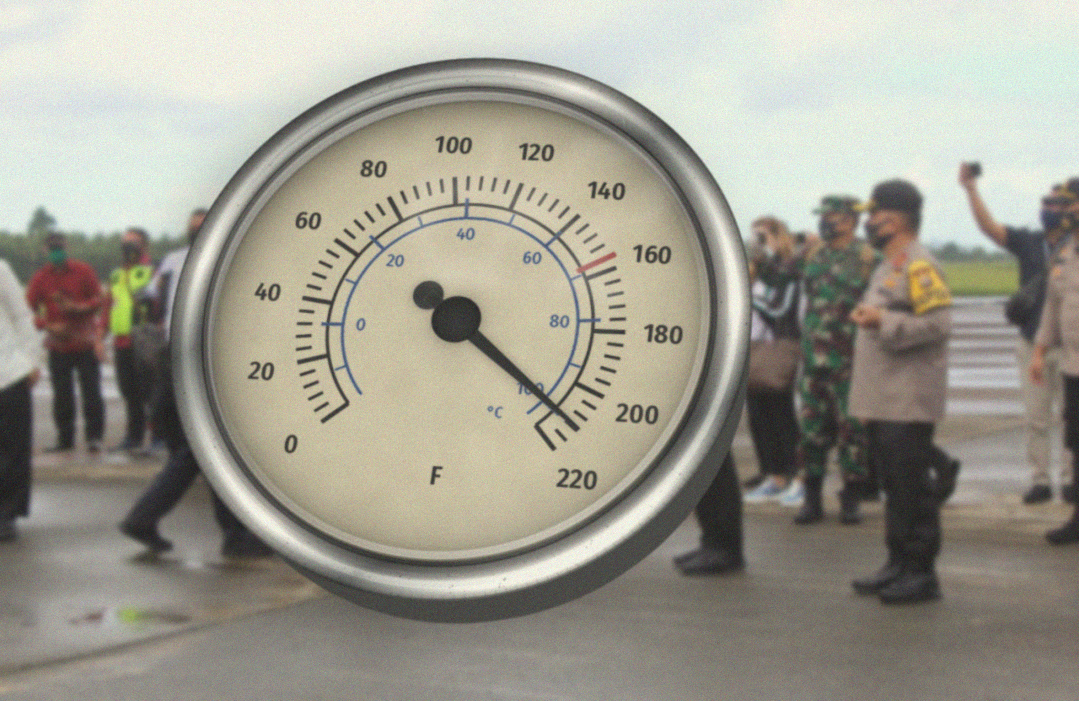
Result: 212 °F
